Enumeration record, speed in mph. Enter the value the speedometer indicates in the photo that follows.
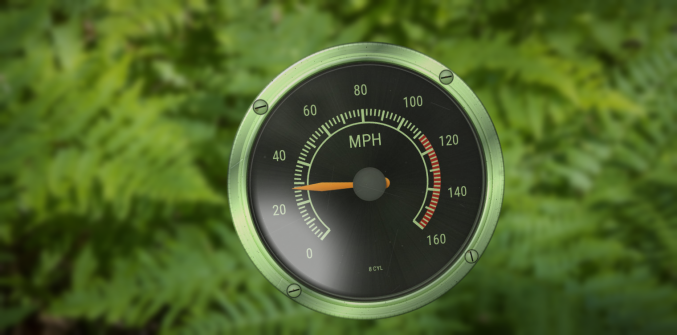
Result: 28 mph
